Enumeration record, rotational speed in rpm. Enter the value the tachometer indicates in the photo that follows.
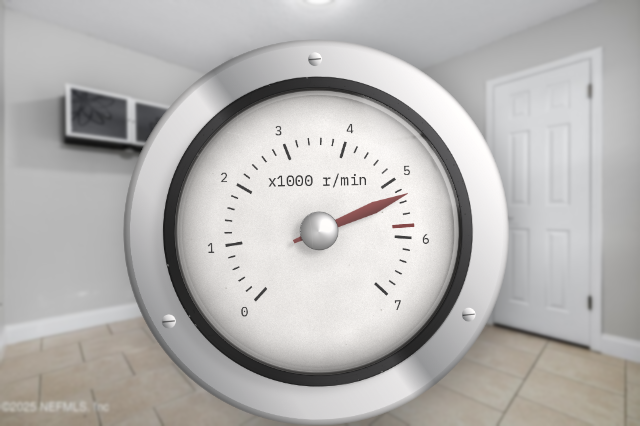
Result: 5300 rpm
